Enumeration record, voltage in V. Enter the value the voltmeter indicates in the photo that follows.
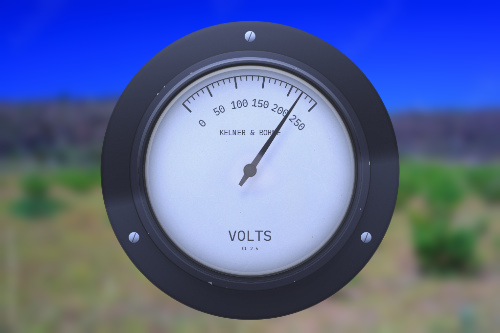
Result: 220 V
